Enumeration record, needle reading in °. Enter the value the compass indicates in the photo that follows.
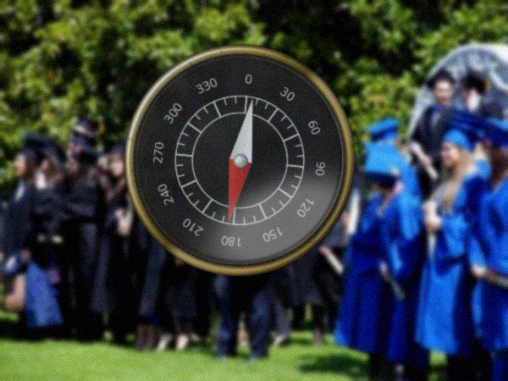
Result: 185 °
